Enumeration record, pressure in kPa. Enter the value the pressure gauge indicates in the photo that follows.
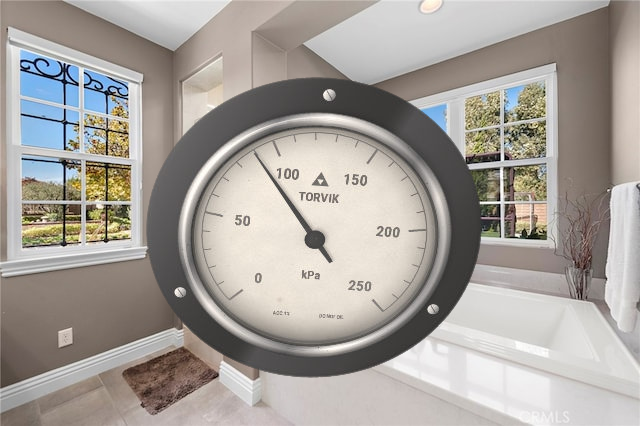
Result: 90 kPa
